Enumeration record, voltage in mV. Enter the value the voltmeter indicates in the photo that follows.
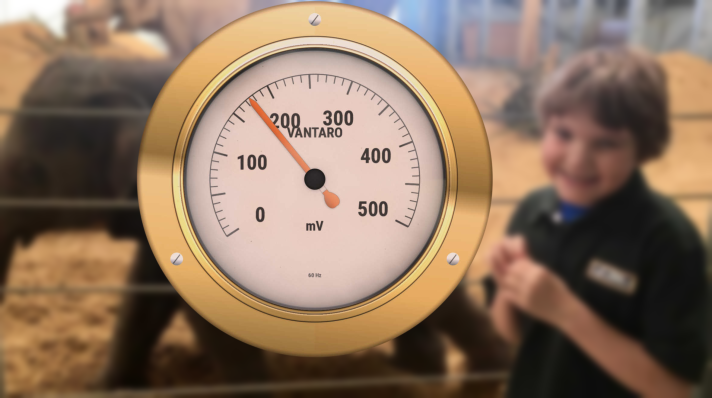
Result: 175 mV
